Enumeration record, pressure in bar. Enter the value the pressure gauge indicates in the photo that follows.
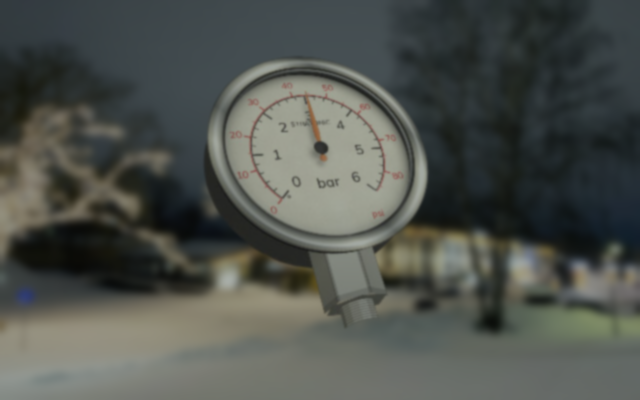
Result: 3 bar
